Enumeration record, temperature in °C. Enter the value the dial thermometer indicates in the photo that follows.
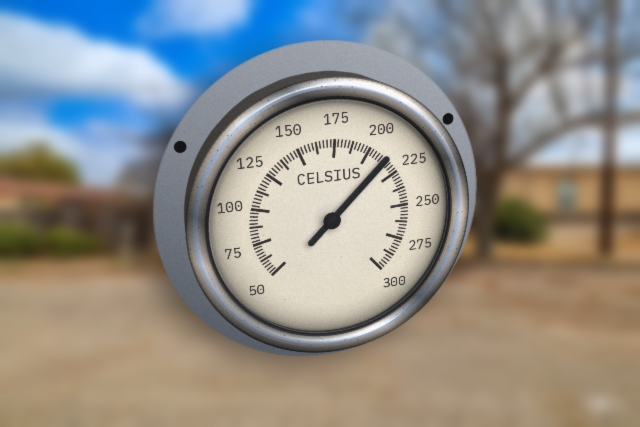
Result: 212.5 °C
